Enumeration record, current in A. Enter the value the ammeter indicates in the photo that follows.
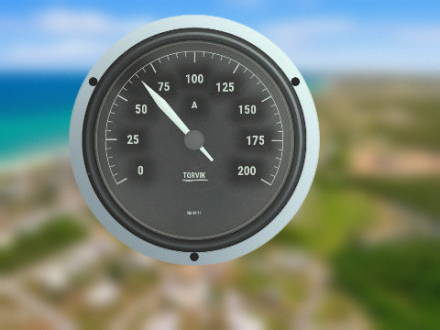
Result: 65 A
